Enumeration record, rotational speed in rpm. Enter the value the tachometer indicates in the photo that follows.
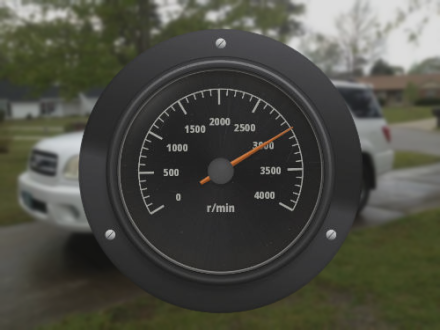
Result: 3000 rpm
